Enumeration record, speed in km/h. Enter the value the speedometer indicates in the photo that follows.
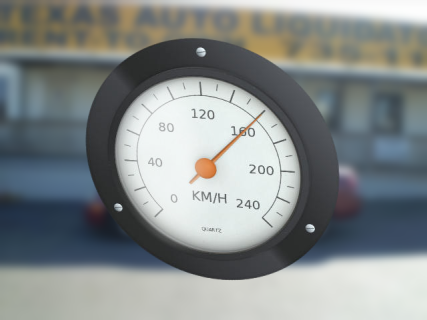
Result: 160 km/h
